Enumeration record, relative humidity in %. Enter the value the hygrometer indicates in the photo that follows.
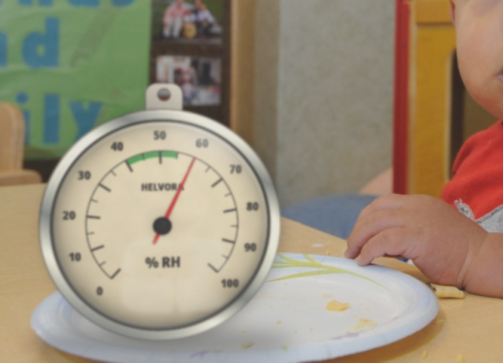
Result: 60 %
